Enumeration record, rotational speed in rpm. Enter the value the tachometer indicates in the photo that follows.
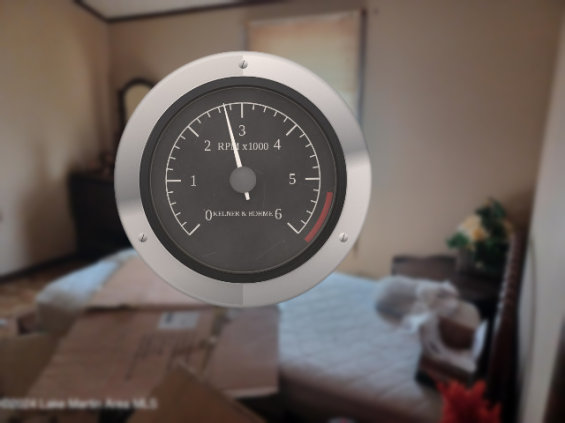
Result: 2700 rpm
